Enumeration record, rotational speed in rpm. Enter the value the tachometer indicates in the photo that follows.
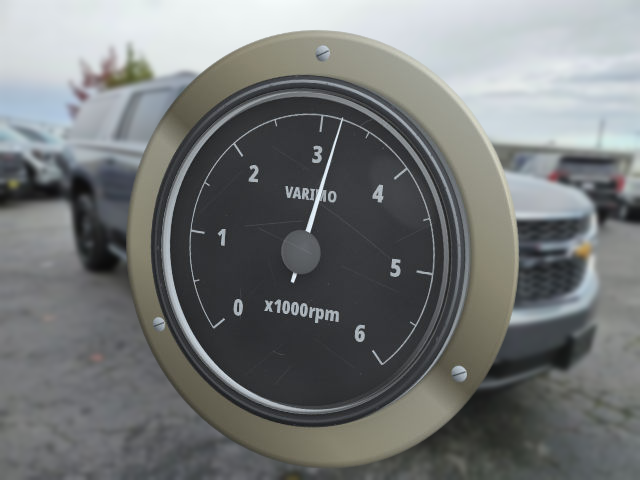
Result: 3250 rpm
